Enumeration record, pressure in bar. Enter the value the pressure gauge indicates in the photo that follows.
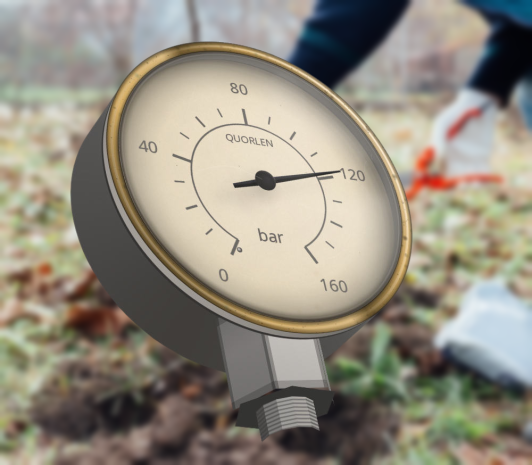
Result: 120 bar
